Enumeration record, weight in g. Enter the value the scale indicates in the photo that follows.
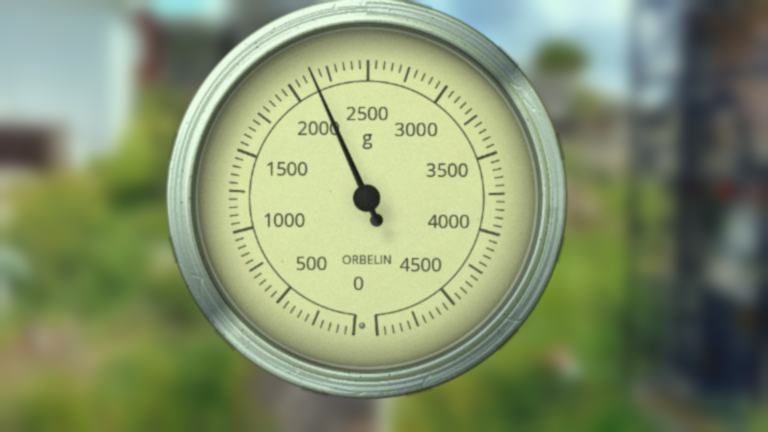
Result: 2150 g
